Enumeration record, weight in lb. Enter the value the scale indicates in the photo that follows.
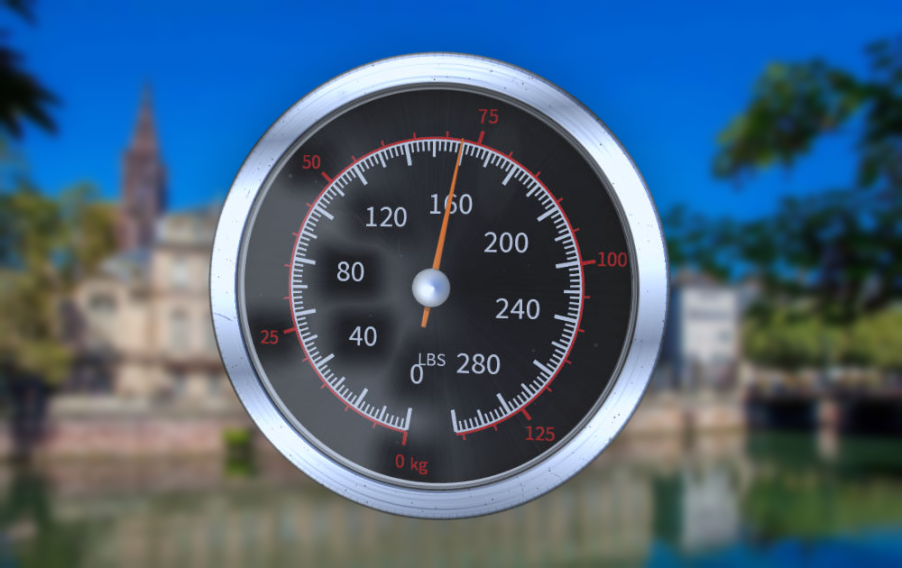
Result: 160 lb
